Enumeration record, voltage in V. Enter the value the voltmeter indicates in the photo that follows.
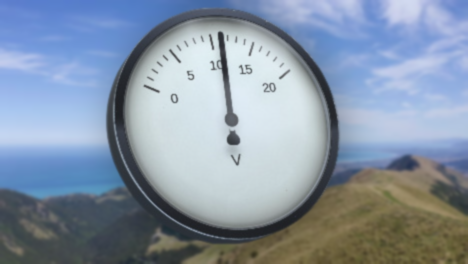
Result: 11 V
